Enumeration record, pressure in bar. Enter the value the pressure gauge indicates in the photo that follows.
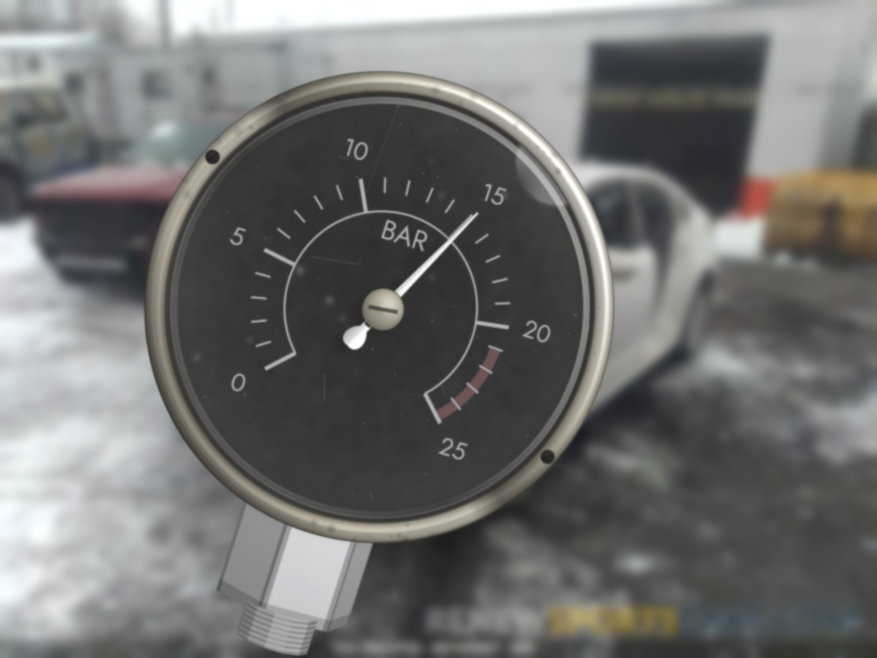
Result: 15 bar
